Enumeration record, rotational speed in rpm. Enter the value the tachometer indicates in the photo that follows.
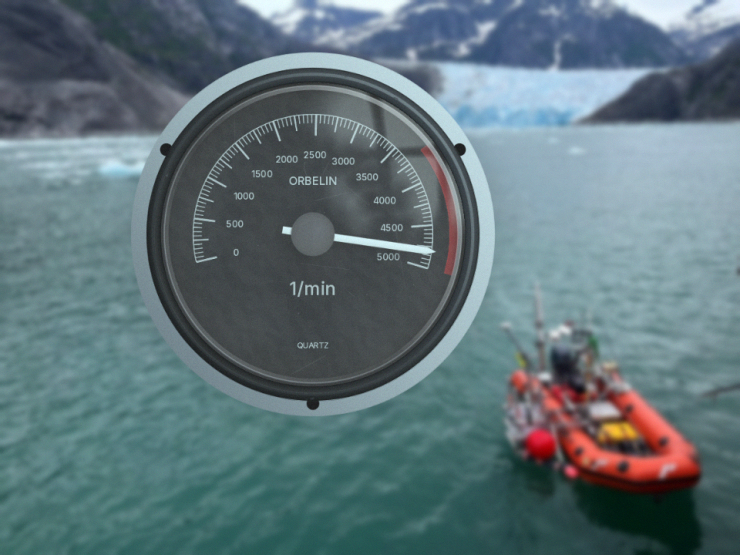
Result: 4800 rpm
